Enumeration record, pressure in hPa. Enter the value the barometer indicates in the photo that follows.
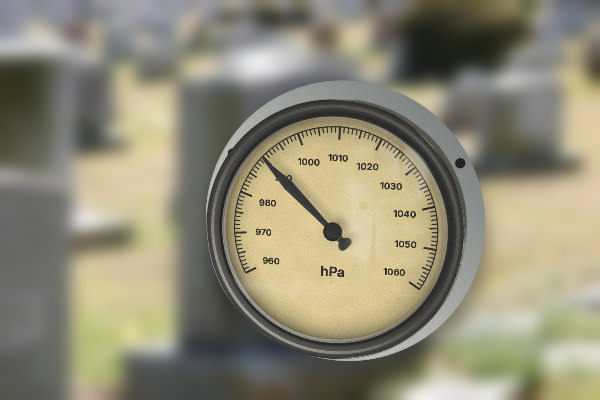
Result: 990 hPa
